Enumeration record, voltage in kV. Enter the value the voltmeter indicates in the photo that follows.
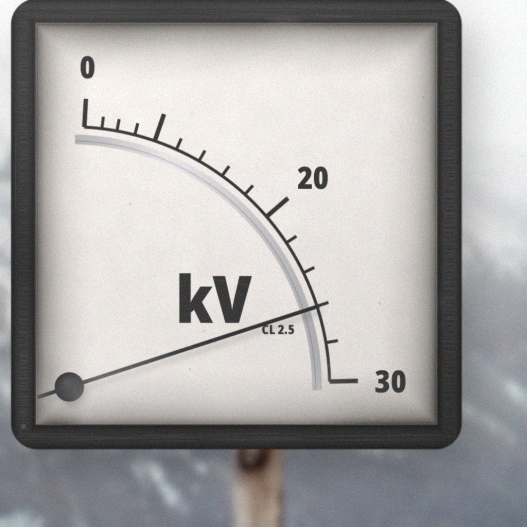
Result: 26 kV
